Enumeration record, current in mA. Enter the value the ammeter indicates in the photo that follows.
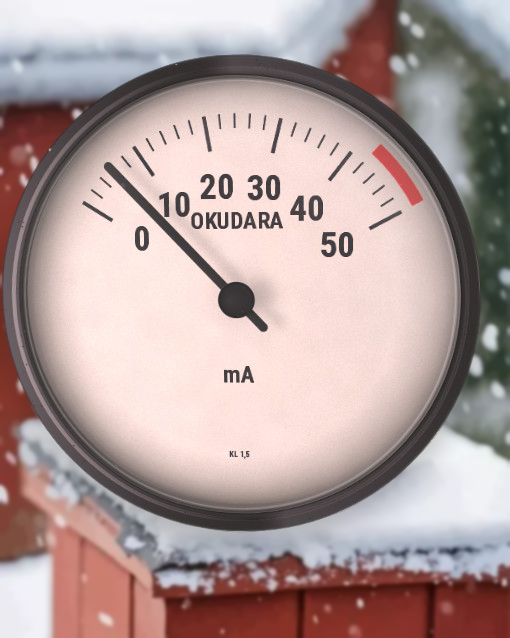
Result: 6 mA
